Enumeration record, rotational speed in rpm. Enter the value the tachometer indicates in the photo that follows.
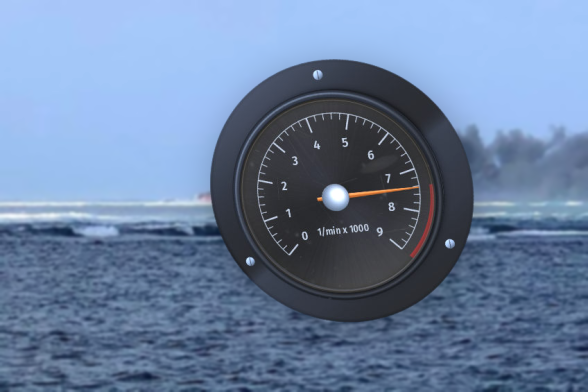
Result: 7400 rpm
